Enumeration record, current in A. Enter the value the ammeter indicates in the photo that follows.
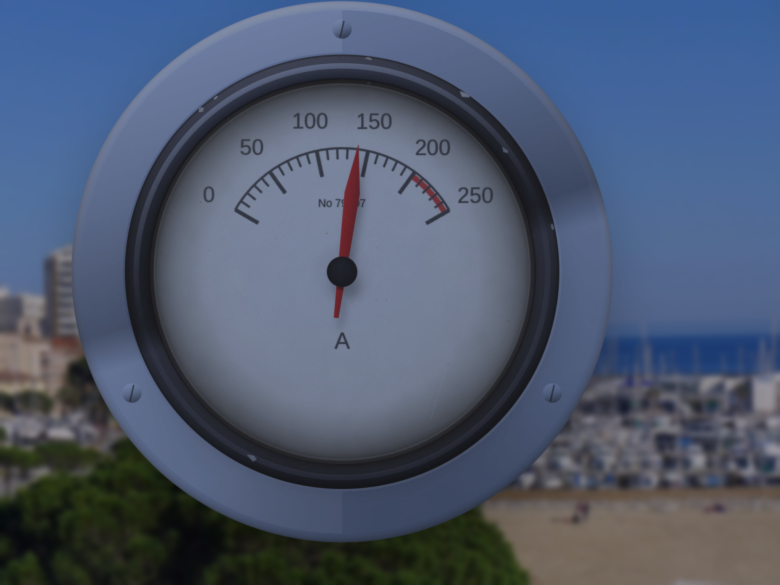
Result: 140 A
